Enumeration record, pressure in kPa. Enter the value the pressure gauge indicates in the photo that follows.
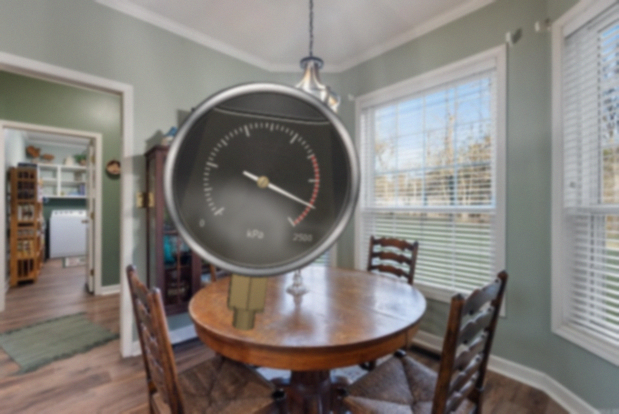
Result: 2250 kPa
